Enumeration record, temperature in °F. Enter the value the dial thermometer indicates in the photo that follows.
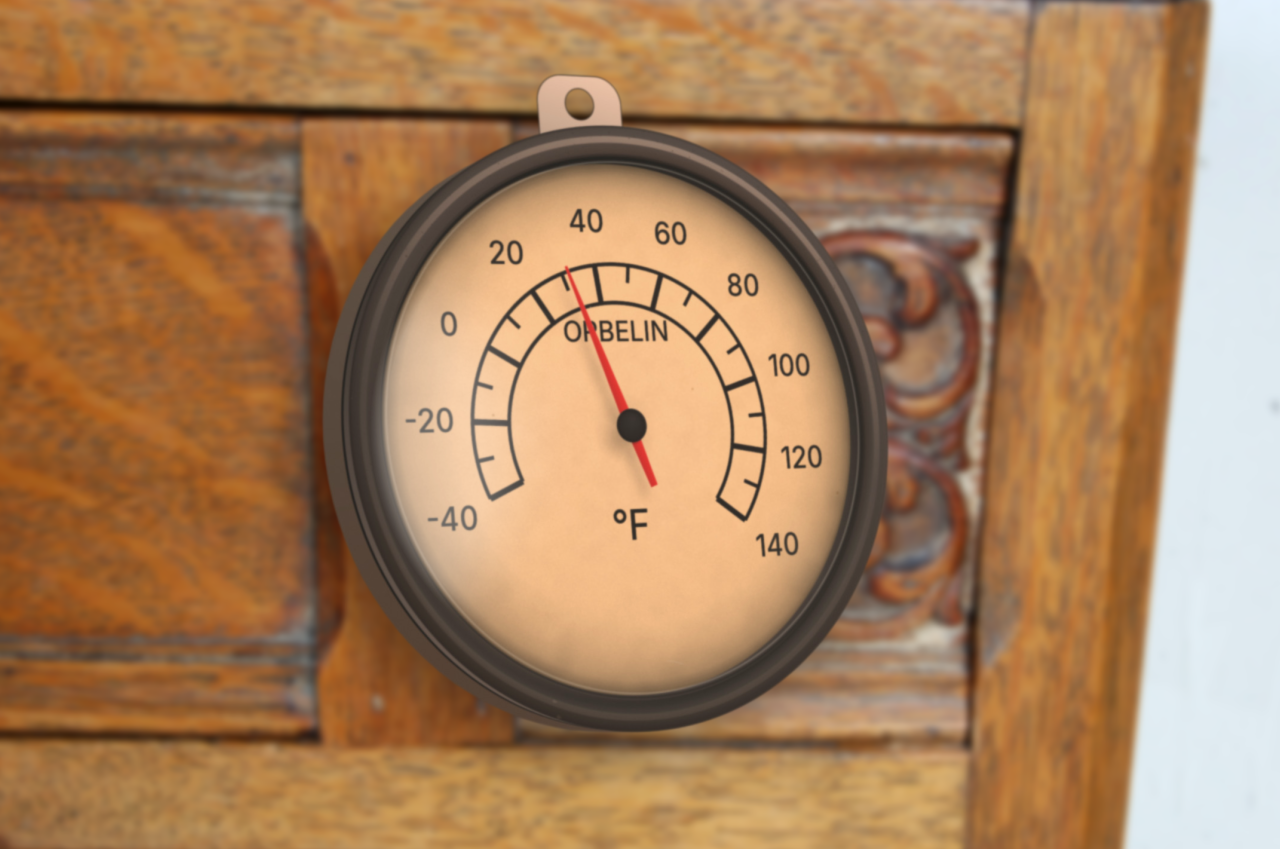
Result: 30 °F
